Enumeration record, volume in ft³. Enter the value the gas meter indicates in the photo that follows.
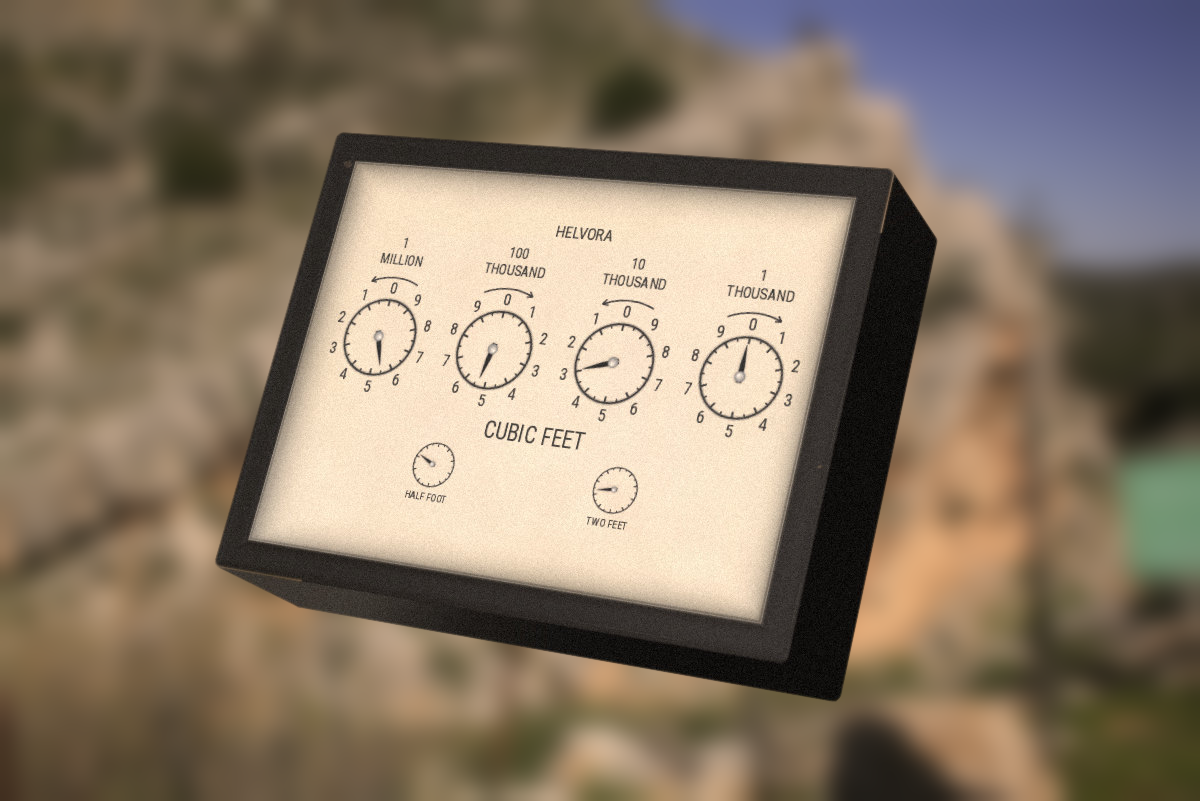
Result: 553000 ft³
